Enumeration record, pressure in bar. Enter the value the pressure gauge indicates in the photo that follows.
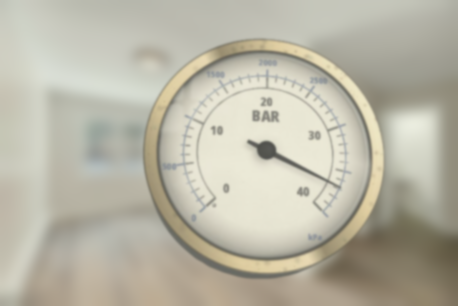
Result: 37 bar
